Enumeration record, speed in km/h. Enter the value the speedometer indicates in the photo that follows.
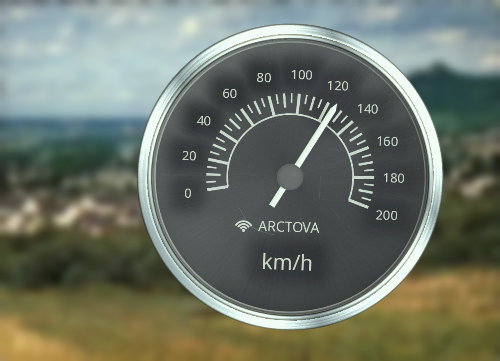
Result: 125 km/h
